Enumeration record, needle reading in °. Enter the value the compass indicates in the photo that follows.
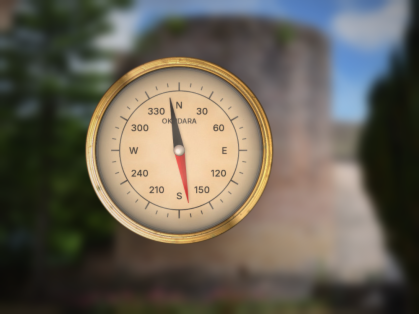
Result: 170 °
